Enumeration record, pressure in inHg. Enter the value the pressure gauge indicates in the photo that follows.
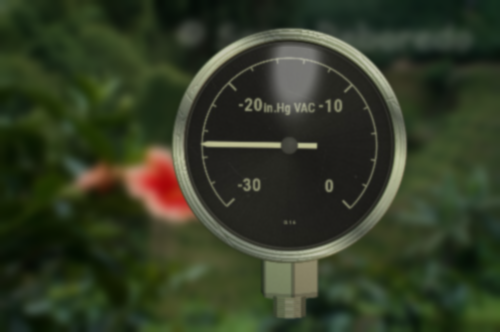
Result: -25 inHg
